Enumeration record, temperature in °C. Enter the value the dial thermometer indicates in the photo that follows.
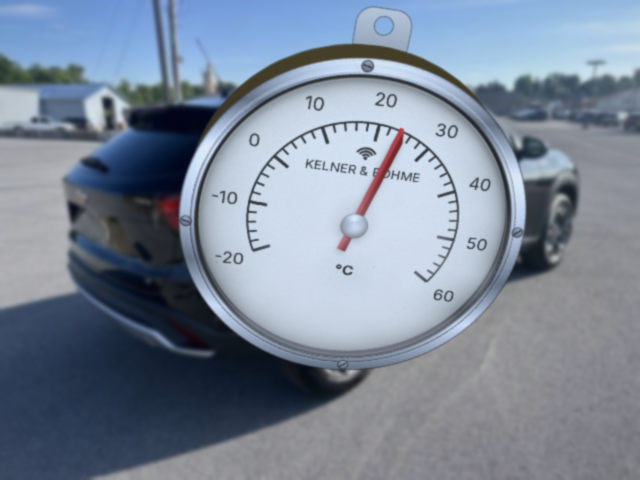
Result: 24 °C
